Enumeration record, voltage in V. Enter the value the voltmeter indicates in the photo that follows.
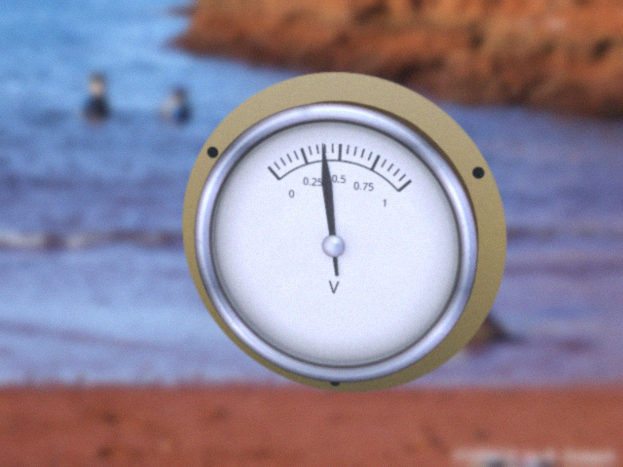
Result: 0.4 V
